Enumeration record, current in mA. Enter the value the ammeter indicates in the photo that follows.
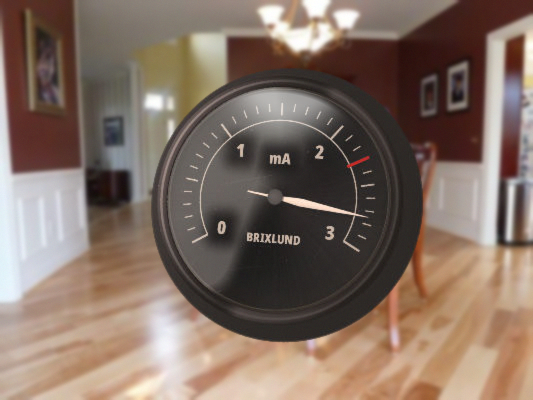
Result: 2.75 mA
